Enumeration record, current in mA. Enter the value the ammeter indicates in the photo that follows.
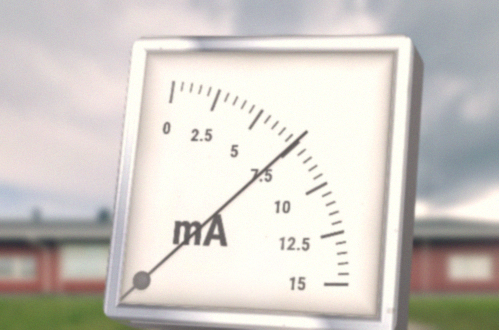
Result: 7.5 mA
